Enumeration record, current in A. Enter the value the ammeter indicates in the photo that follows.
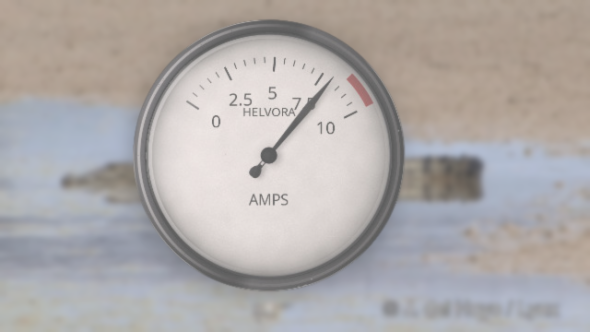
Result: 8 A
